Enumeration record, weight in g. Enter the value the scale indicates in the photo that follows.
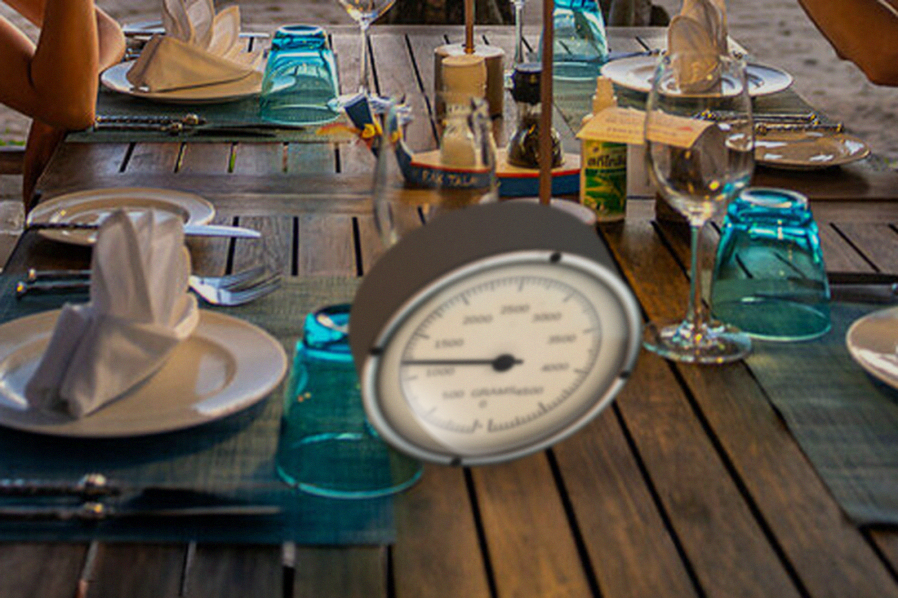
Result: 1250 g
